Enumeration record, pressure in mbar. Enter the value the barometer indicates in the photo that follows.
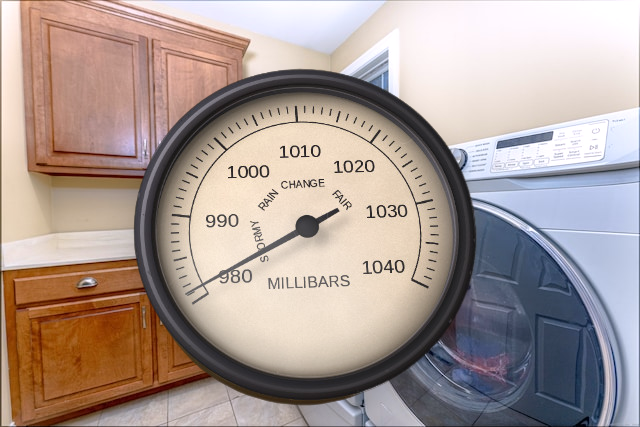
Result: 981 mbar
